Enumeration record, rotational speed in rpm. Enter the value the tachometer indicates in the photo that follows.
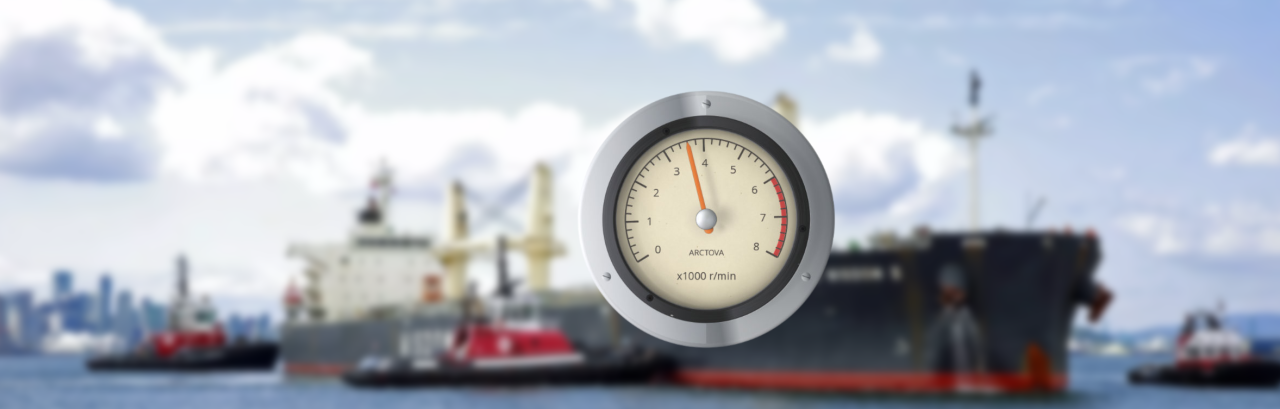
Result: 3600 rpm
